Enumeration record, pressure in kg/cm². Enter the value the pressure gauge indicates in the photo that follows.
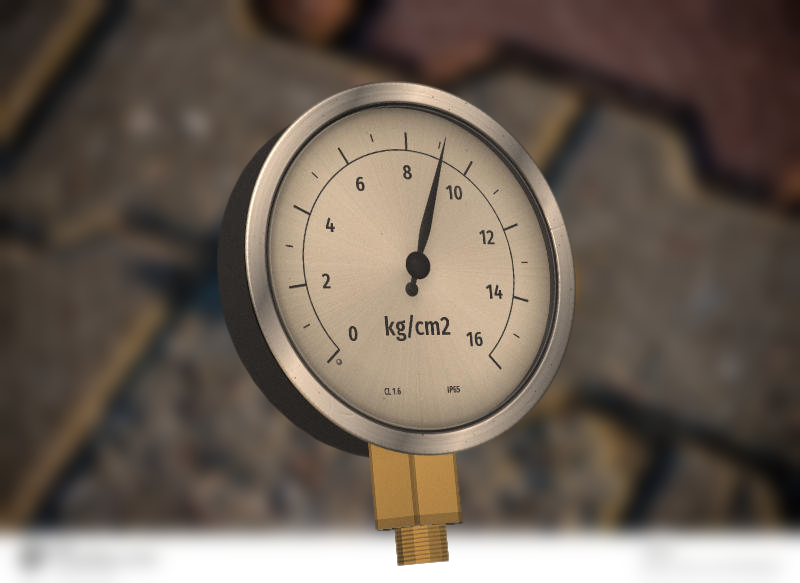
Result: 9 kg/cm²
